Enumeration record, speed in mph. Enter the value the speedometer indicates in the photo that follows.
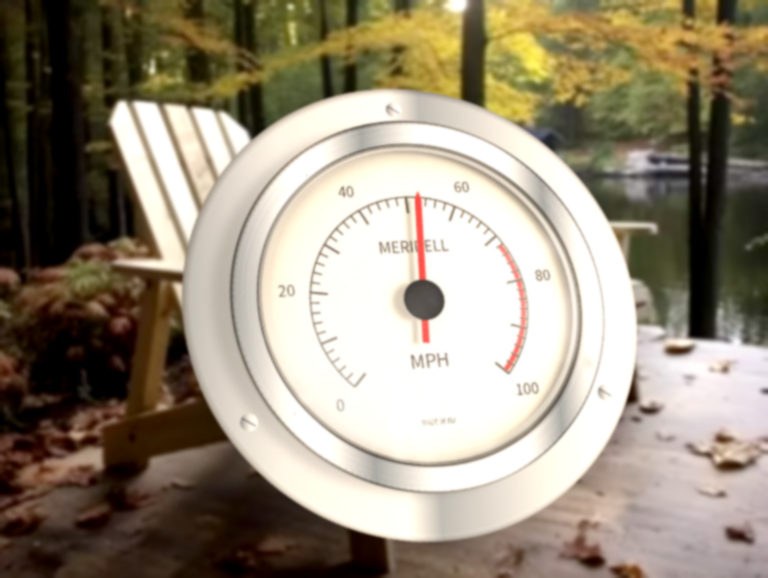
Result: 52 mph
